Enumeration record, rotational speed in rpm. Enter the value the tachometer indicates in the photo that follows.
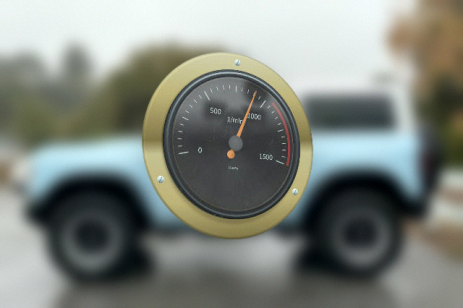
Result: 900 rpm
